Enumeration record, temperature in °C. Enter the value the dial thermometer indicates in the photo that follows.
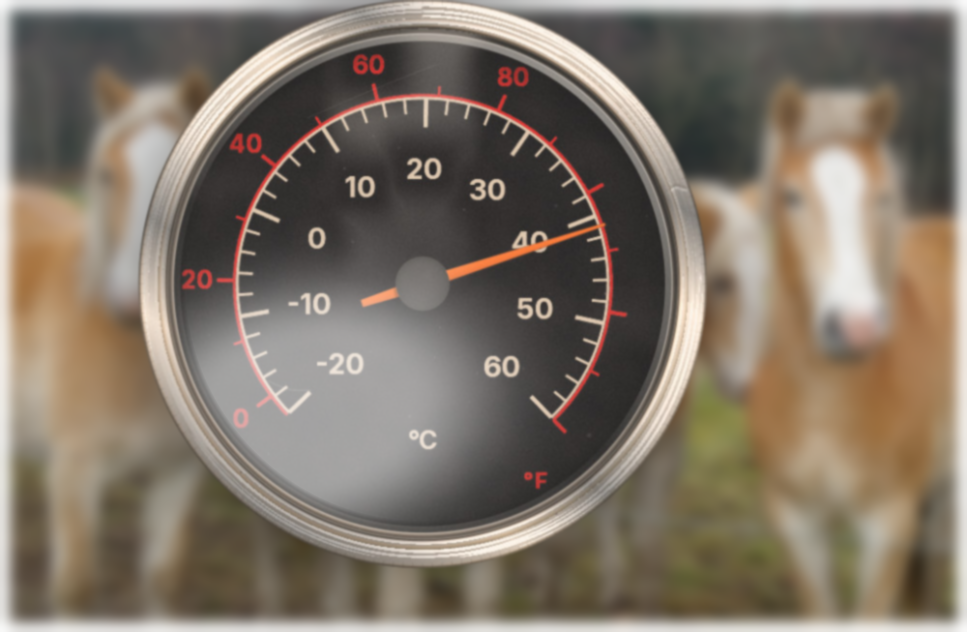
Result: 41 °C
